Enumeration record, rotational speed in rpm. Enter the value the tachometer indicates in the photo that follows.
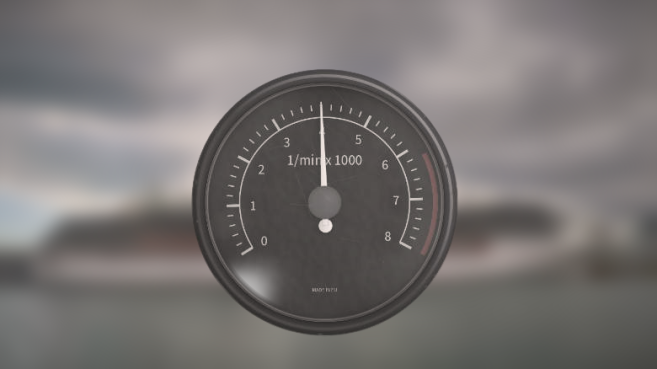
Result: 4000 rpm
